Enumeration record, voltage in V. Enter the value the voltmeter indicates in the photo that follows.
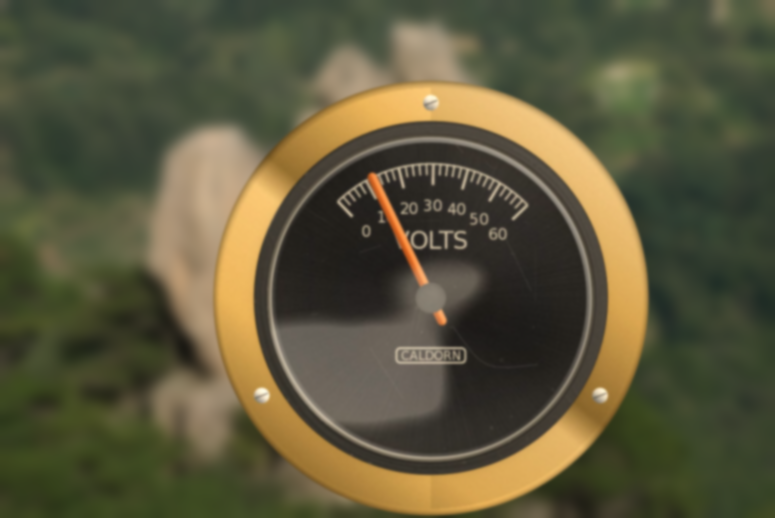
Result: 12 V
